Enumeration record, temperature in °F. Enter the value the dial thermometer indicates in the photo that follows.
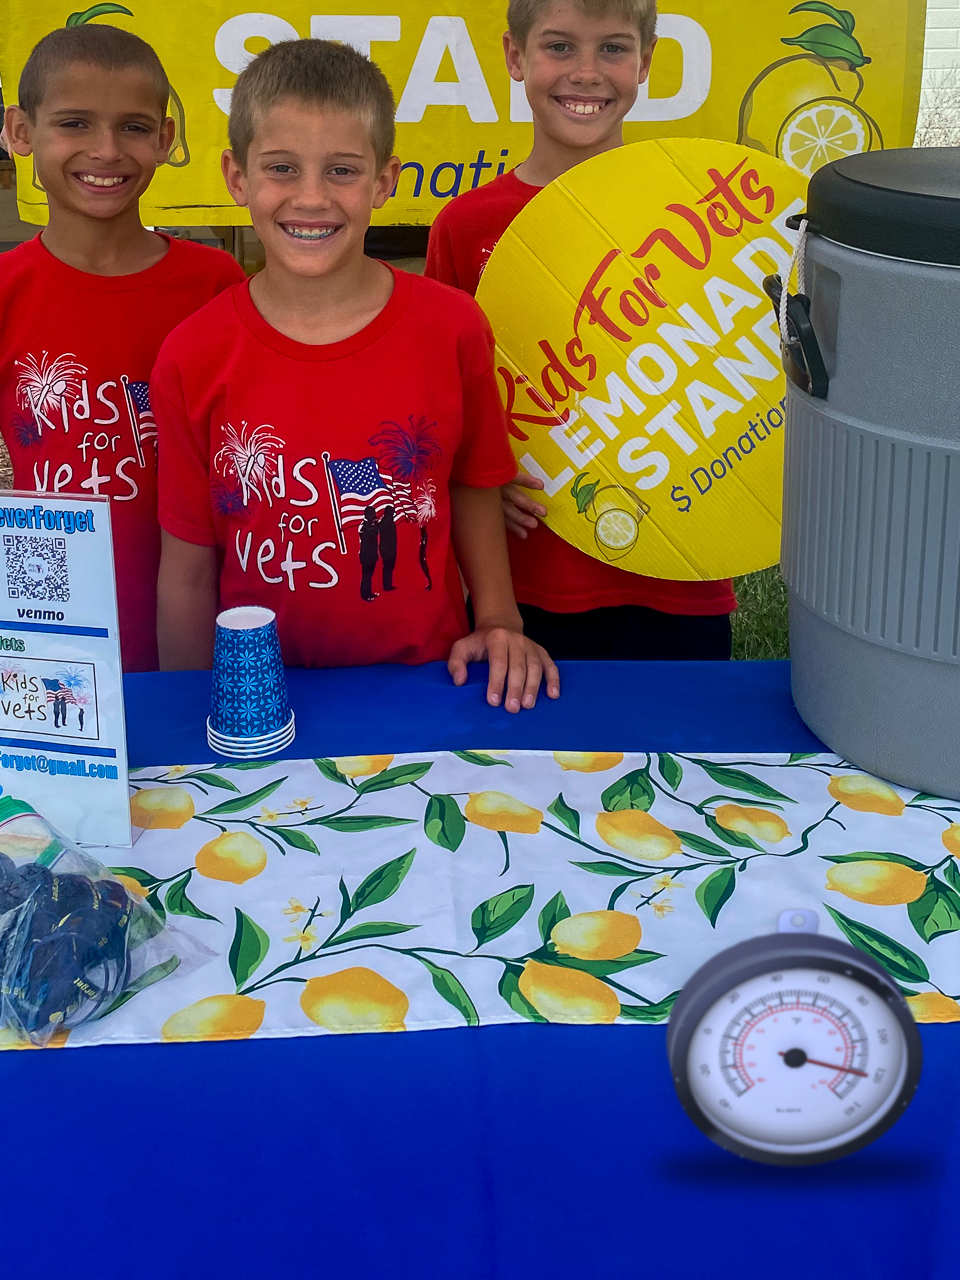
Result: 120 °F
